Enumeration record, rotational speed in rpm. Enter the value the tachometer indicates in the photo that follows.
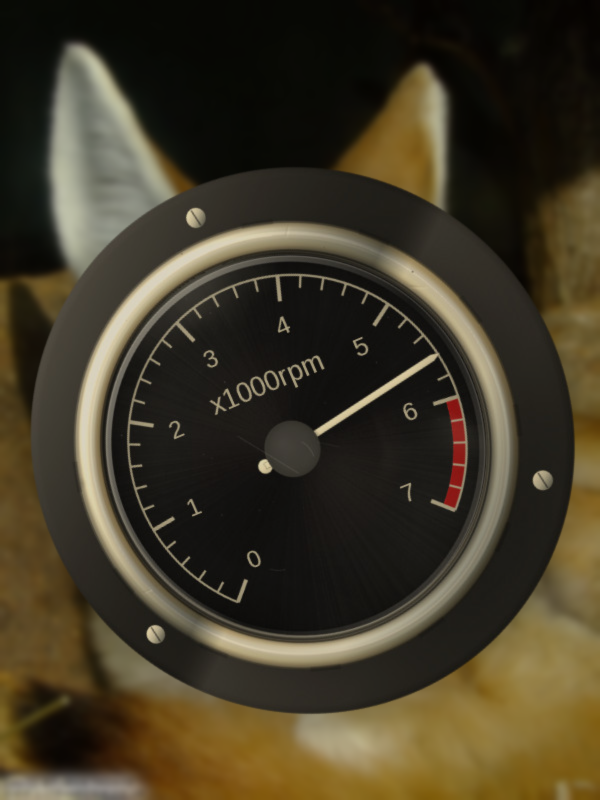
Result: 5600 rpm
